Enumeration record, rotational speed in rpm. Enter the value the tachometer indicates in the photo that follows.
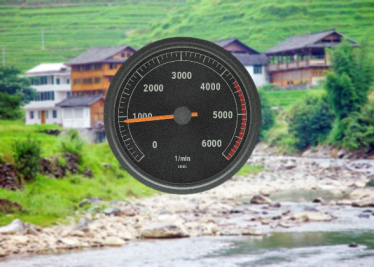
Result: 900 rpm
